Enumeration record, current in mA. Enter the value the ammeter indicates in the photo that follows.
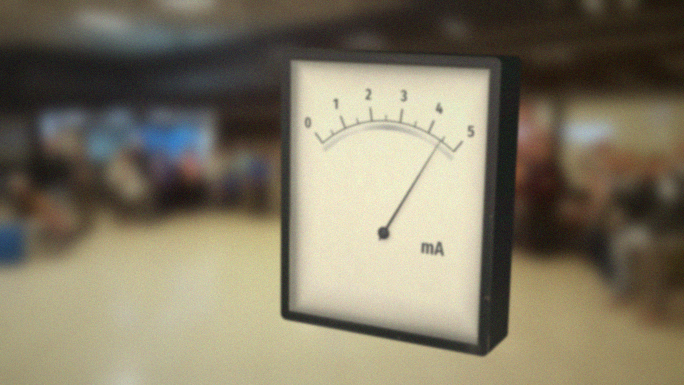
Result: 4.5 mA
